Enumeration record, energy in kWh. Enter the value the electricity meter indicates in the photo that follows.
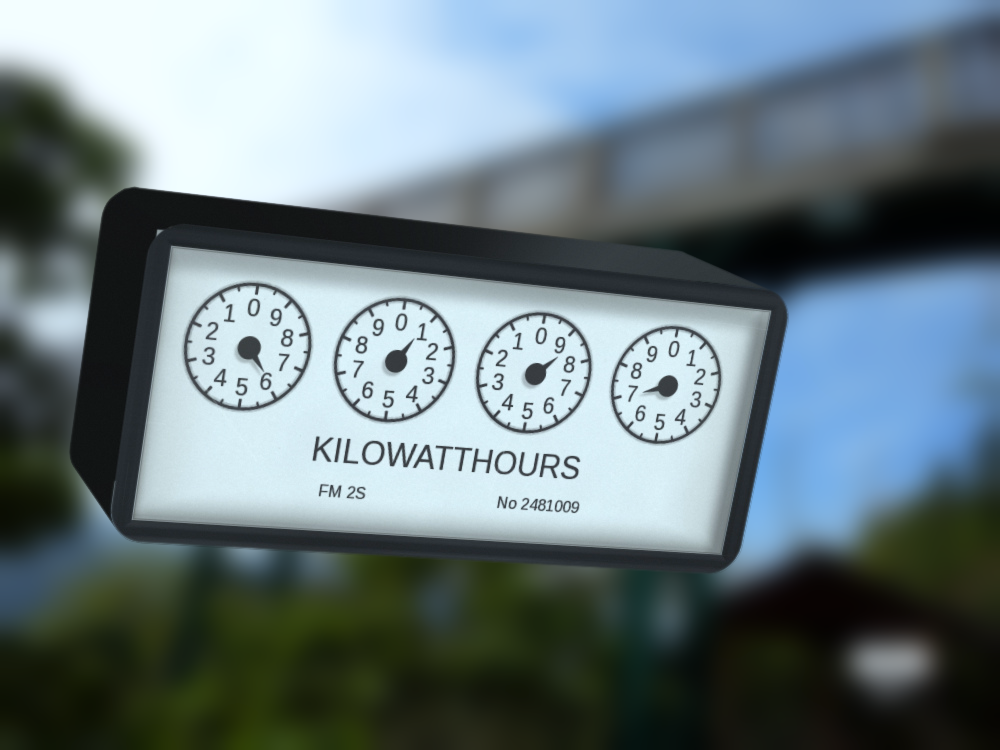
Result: 6087 kWh
